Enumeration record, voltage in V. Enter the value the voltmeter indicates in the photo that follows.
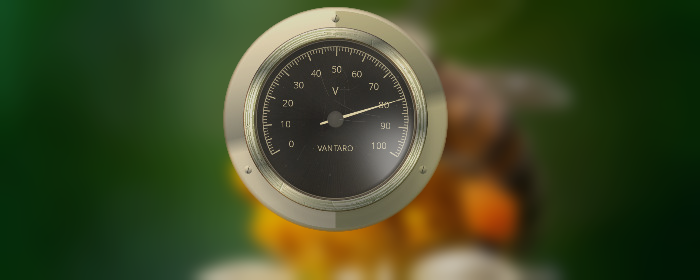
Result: 80 V
